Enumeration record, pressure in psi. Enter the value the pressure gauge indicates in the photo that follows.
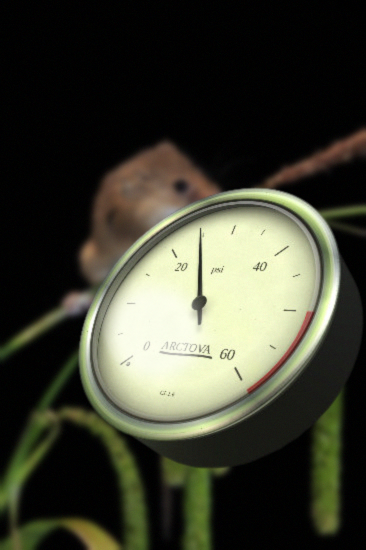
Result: 25 psi
